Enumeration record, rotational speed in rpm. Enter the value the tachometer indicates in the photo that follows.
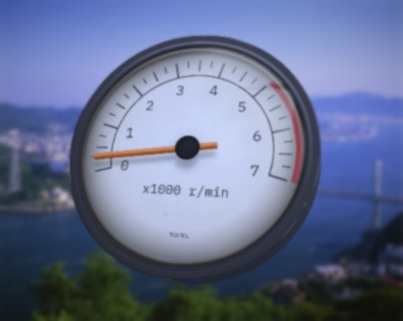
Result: 250 rpm
